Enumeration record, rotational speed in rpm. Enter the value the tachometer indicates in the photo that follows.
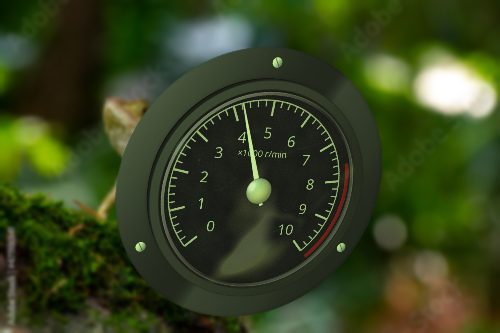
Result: 4200 rpm
